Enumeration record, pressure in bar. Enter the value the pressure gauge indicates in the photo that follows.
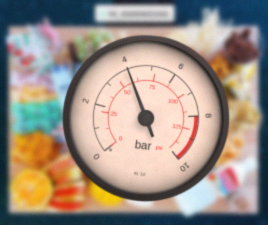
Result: 4 bar
